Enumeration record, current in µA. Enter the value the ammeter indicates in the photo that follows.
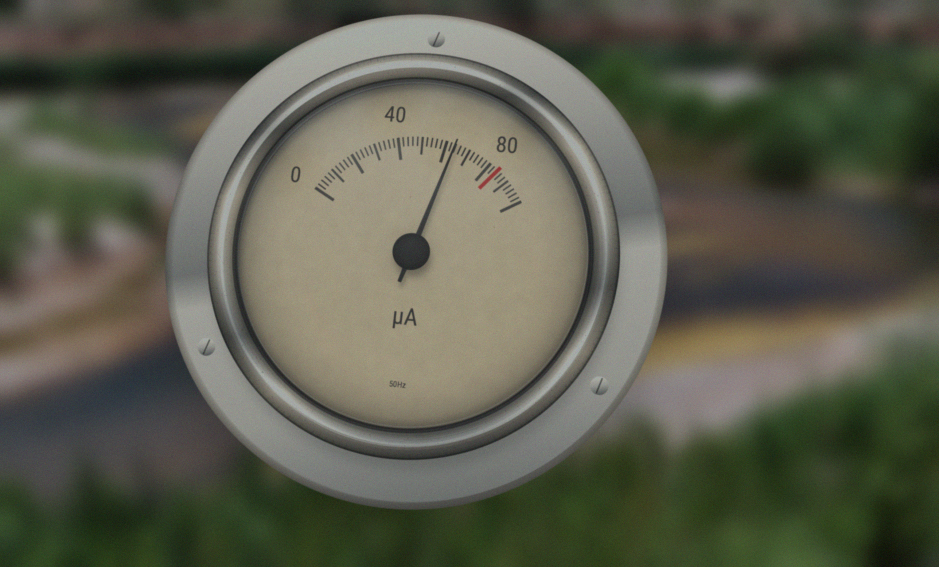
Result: 64 µA
